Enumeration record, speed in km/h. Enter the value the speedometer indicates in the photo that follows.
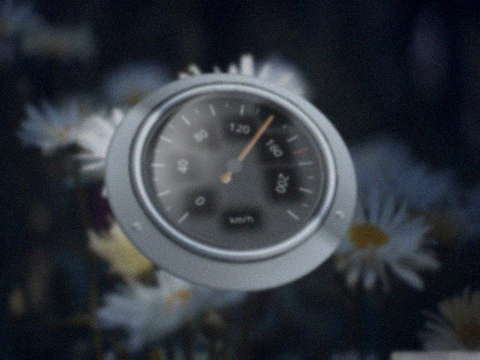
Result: 140 km/h
